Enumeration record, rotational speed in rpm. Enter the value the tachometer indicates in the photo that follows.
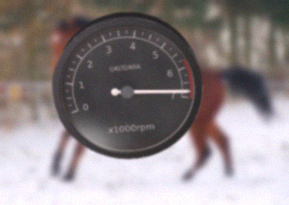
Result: 6750 rpm
